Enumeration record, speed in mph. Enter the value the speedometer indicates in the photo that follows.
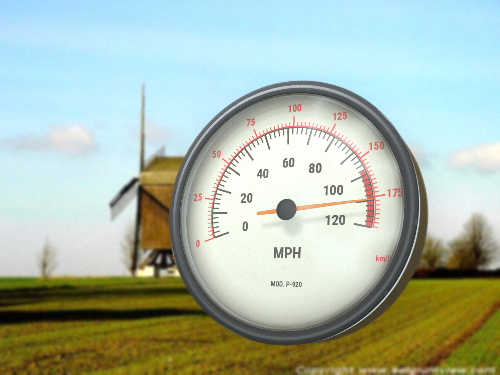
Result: 110 mph
